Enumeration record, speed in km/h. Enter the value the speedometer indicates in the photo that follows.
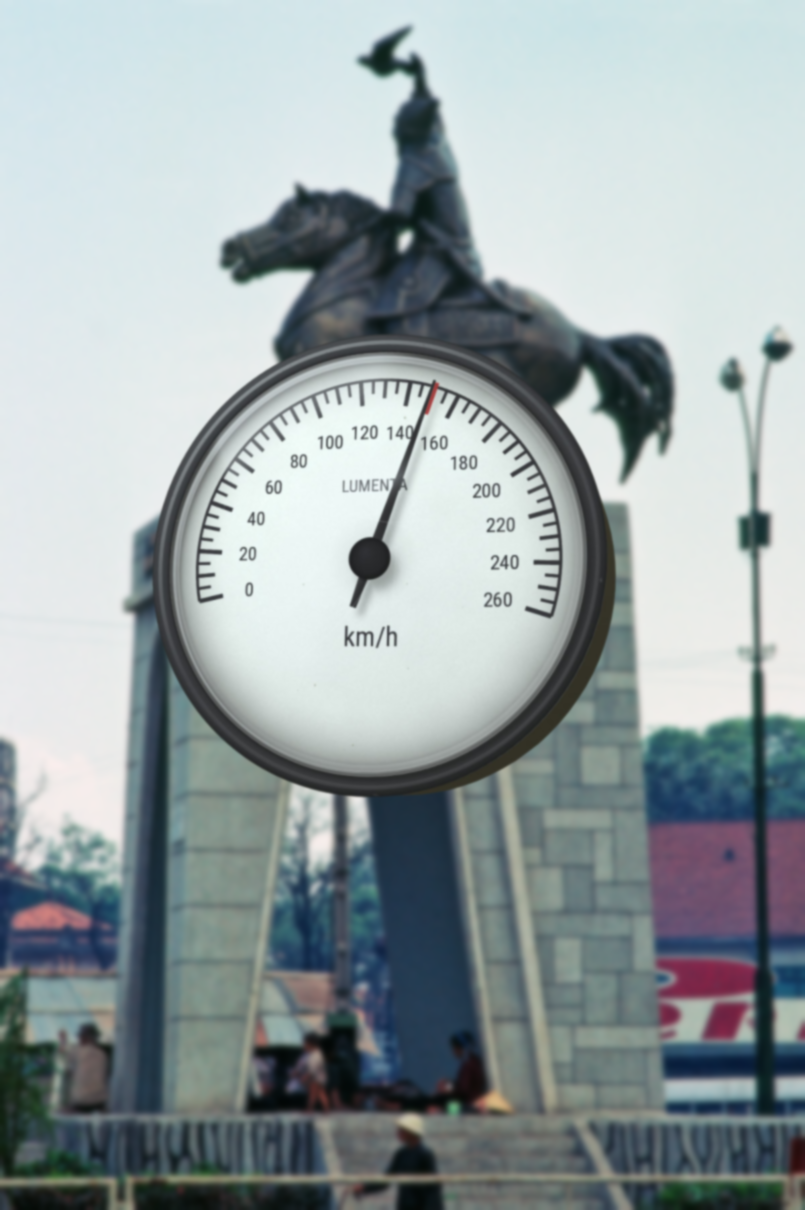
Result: 150 km/h
